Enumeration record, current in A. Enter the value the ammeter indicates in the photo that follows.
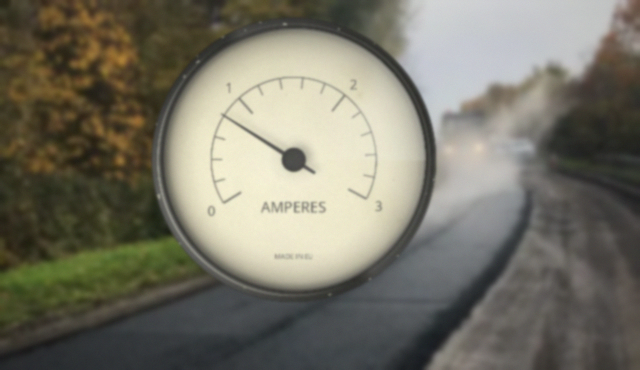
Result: 0.8 A
